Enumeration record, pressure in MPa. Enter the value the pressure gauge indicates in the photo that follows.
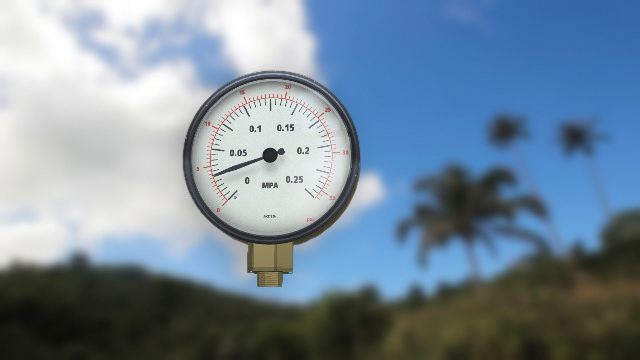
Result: 0.025 MPa
